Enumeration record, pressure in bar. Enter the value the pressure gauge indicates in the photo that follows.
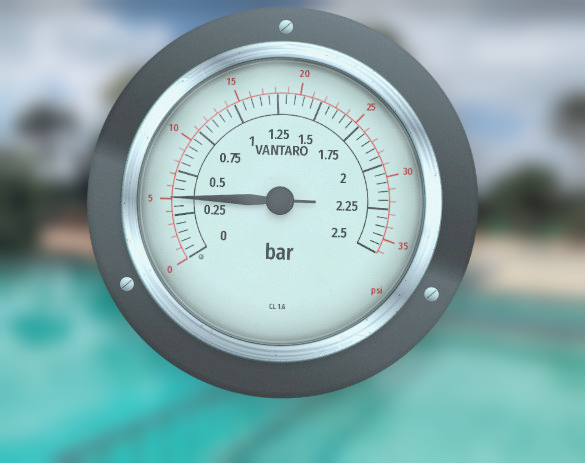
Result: 0.35 bar
